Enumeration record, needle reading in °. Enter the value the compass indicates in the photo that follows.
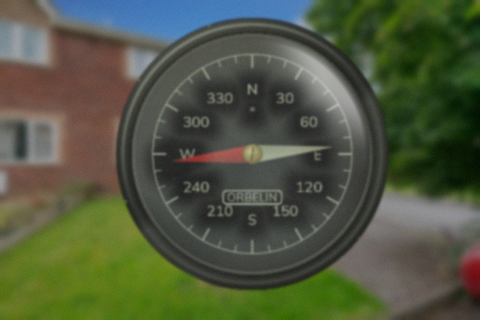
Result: 265 °
